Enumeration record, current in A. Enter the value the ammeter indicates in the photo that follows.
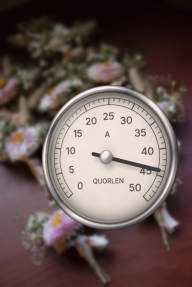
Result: 44 A
